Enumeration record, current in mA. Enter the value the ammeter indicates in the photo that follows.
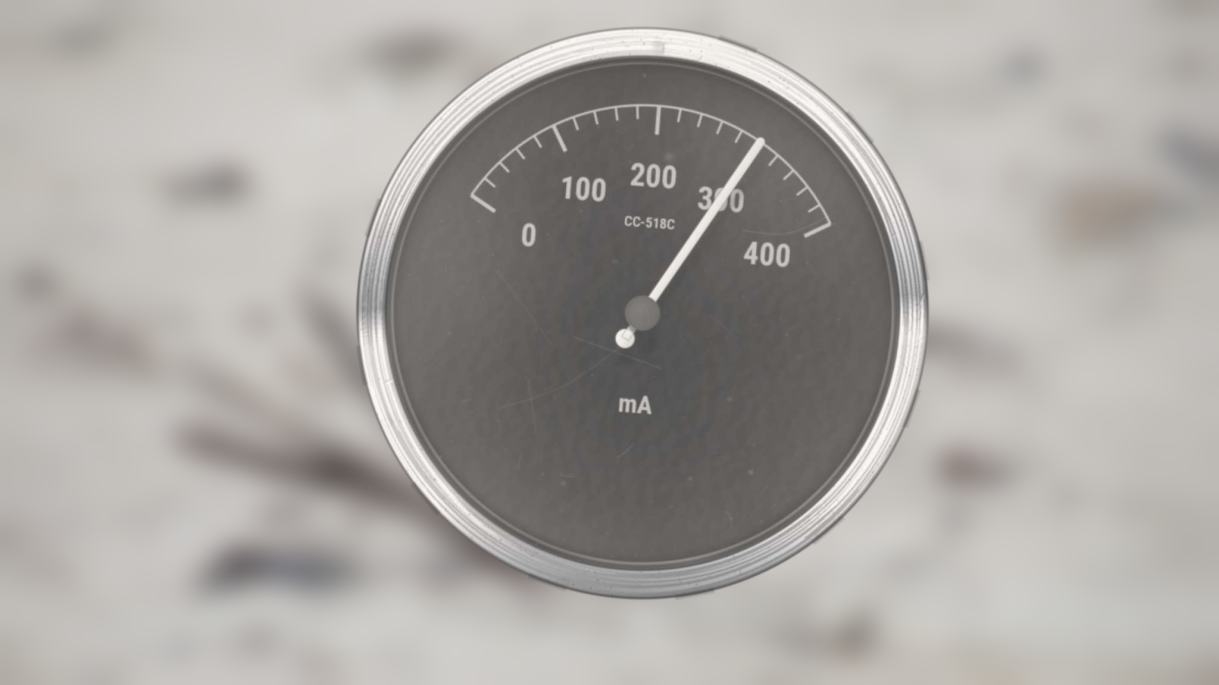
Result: 300 mA
